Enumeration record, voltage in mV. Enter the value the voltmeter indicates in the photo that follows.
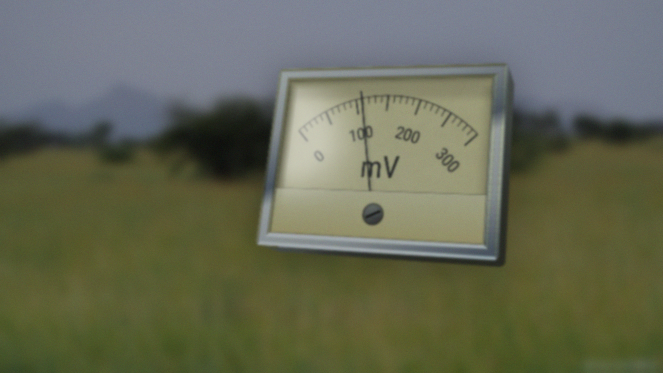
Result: 110 mV
